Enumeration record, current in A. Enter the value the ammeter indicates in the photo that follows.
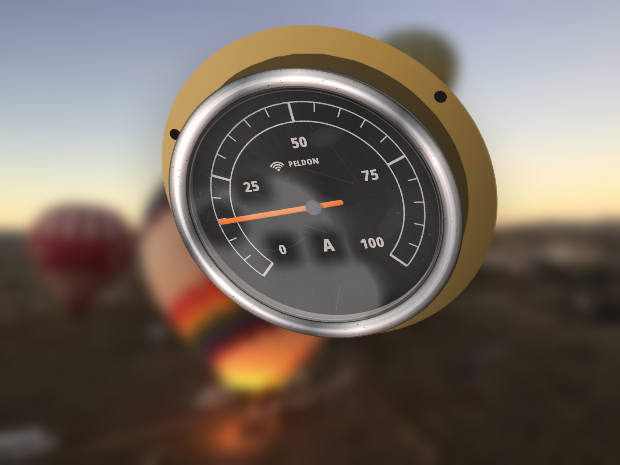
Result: 15 A
